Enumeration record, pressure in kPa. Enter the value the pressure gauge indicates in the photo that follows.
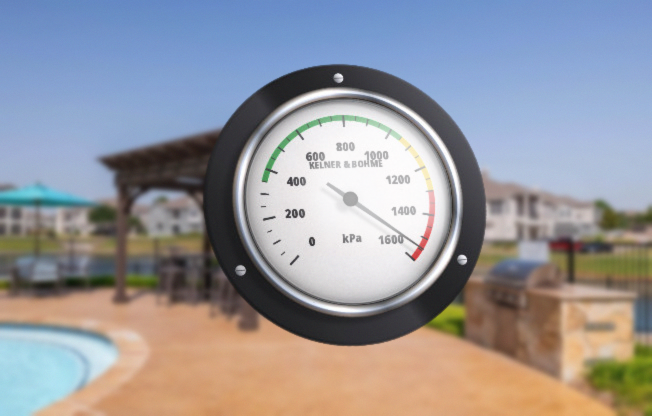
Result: 1550 kPa
